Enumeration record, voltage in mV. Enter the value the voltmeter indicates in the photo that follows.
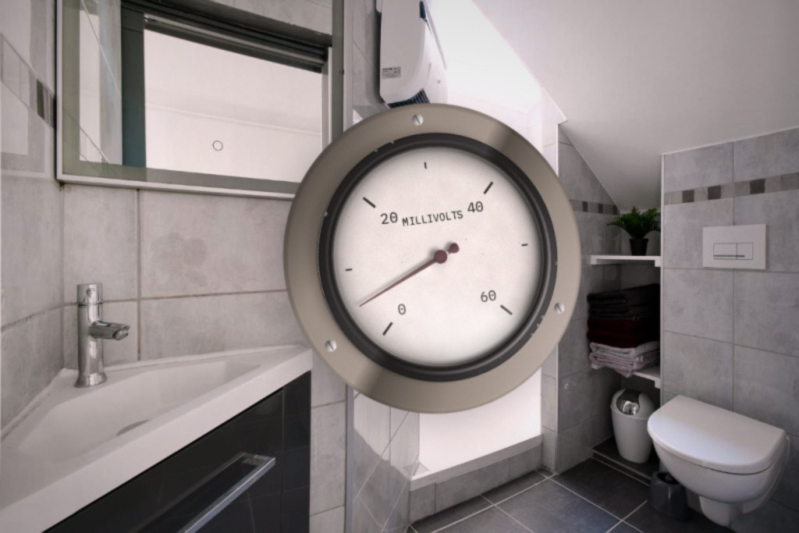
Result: 5 mV
